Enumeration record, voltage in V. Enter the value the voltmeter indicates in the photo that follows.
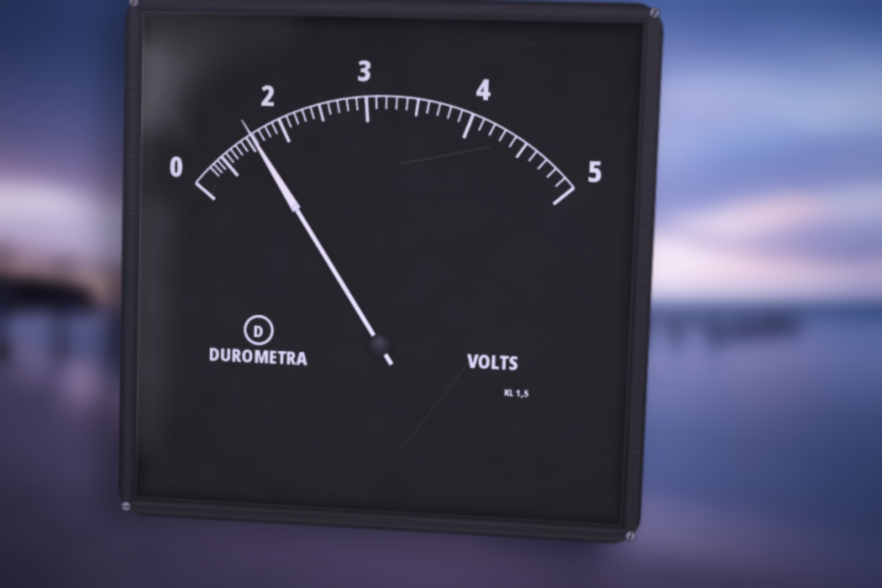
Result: 1.6 V
